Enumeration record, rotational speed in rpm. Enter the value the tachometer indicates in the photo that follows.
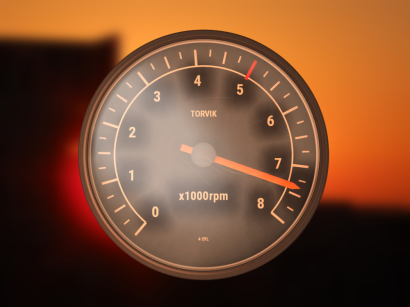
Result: 7375 rpm
